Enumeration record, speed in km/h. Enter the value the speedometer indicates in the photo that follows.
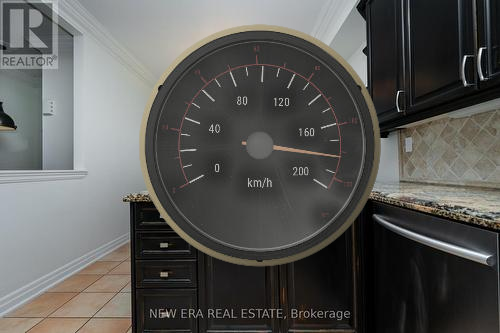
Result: 180 km/h
